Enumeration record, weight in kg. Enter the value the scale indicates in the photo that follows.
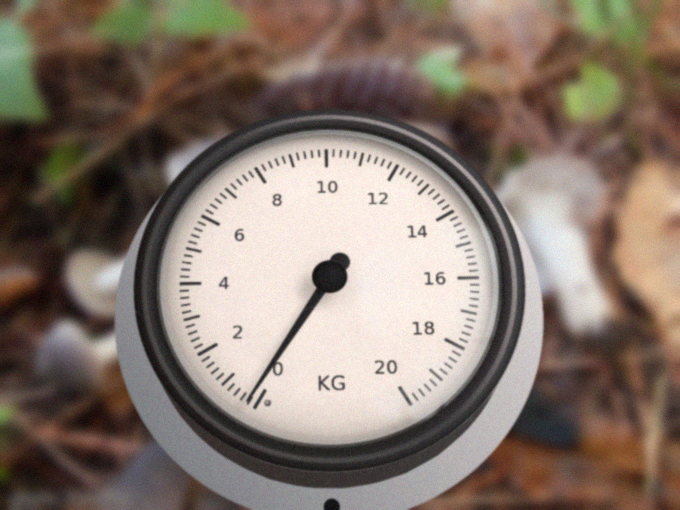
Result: 0.2 kg
